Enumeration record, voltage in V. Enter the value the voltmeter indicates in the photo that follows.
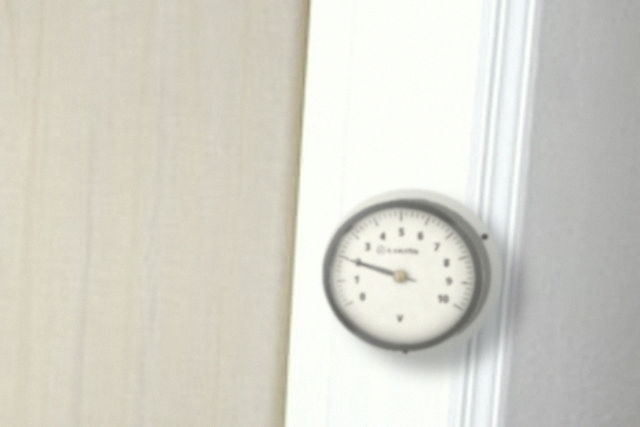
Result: 2 V
